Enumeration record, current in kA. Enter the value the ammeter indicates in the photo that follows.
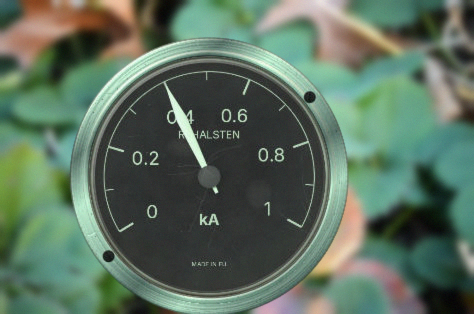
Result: 0.4 kA
